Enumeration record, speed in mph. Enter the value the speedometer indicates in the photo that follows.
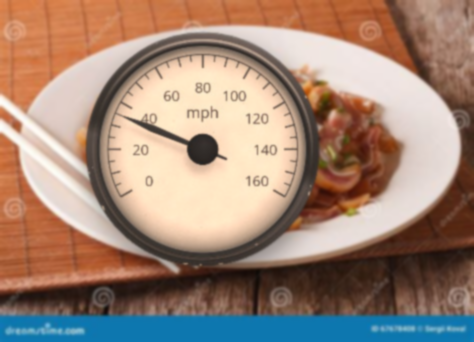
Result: 35 mph
